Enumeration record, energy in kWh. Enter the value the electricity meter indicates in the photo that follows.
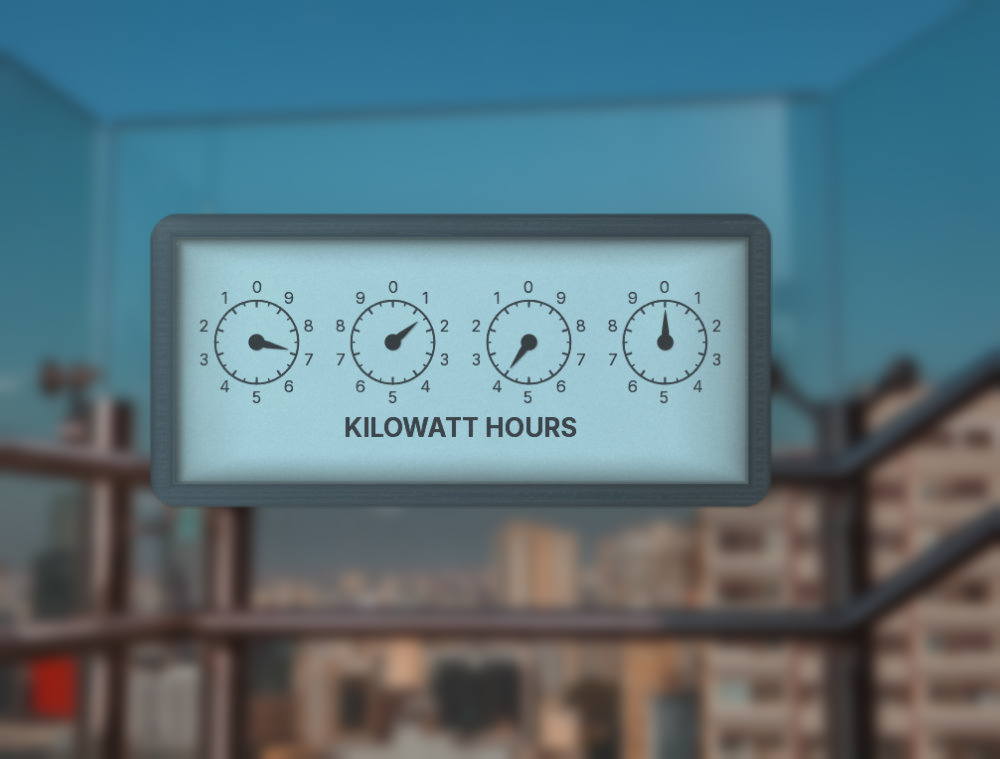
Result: 7140 kWh
